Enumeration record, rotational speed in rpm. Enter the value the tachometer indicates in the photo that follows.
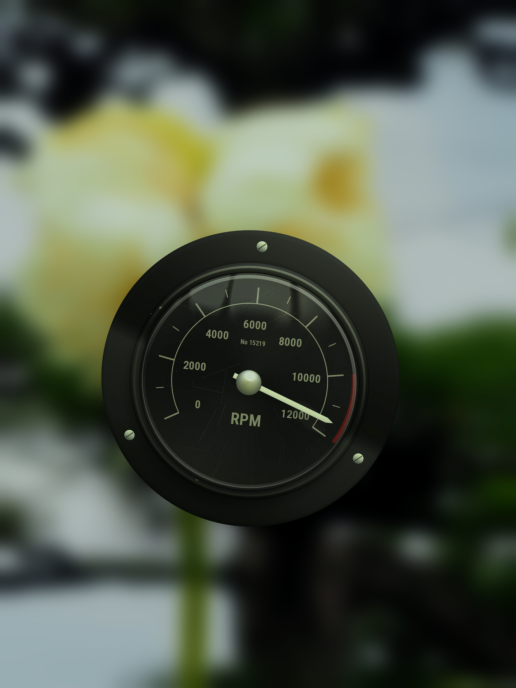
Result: 11500 rpm
